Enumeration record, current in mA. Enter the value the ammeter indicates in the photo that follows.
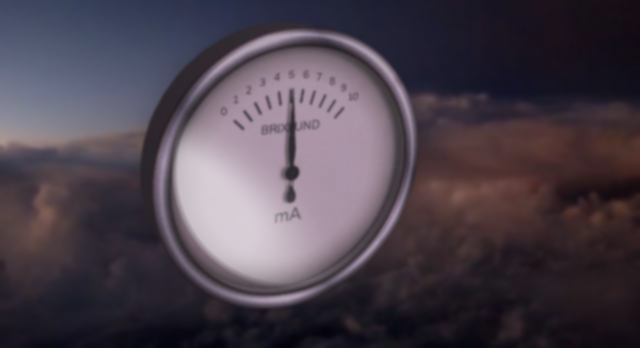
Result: 5 mA
